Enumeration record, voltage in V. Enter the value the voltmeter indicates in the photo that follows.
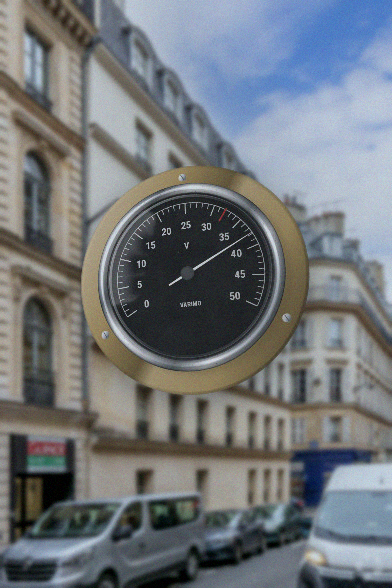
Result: 38 V
